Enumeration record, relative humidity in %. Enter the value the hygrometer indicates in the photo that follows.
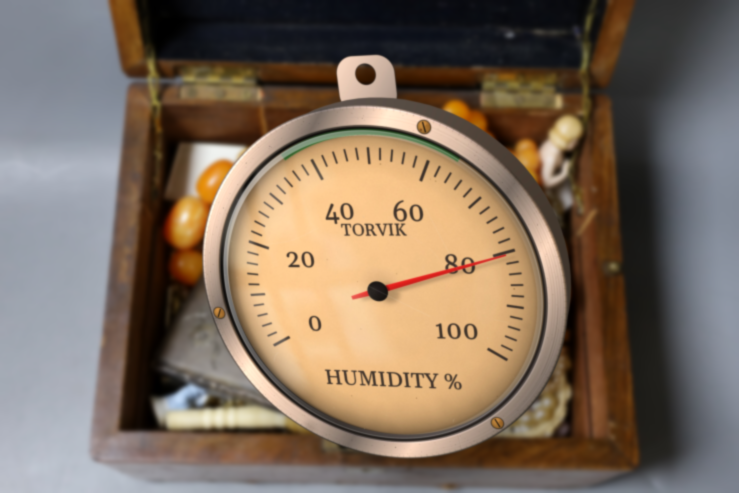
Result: 80 %
